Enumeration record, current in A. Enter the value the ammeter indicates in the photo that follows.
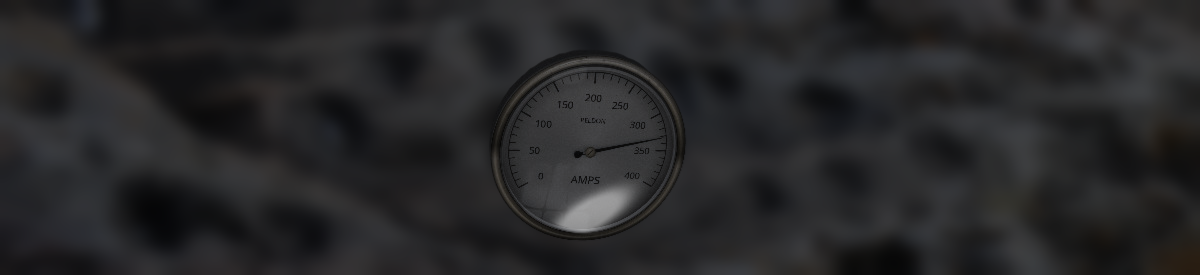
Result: 330 A
